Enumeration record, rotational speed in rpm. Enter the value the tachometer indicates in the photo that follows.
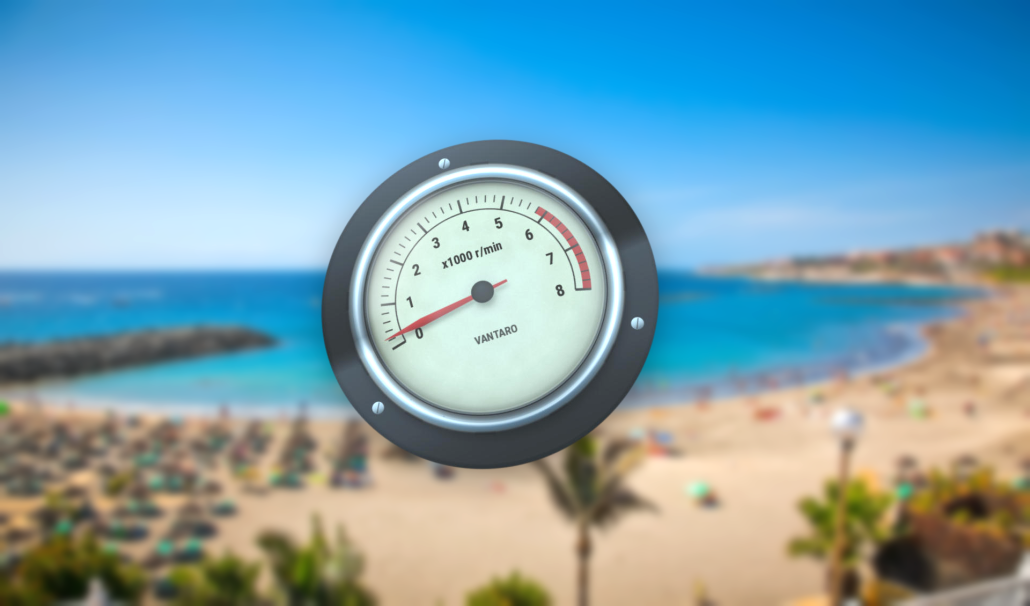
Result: 200 rpm
